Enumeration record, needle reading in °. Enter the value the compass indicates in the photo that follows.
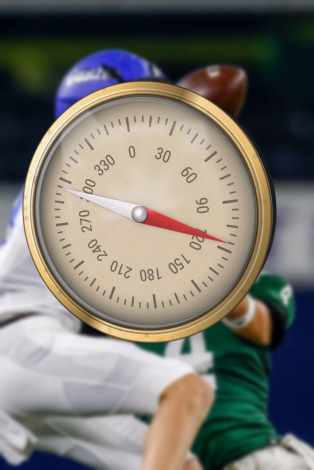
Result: 115 °
